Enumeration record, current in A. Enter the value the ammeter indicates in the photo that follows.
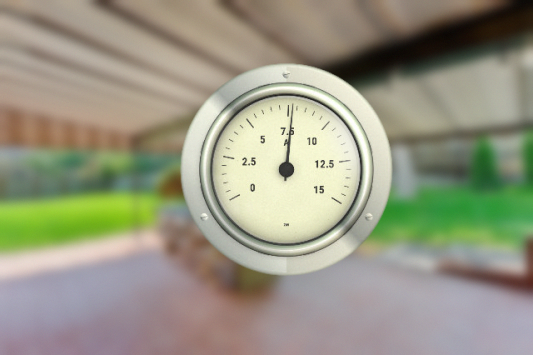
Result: 7.75 A
